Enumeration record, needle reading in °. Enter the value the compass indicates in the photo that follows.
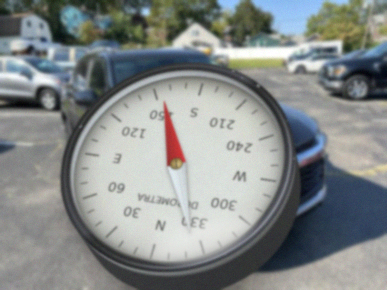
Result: 155 °
